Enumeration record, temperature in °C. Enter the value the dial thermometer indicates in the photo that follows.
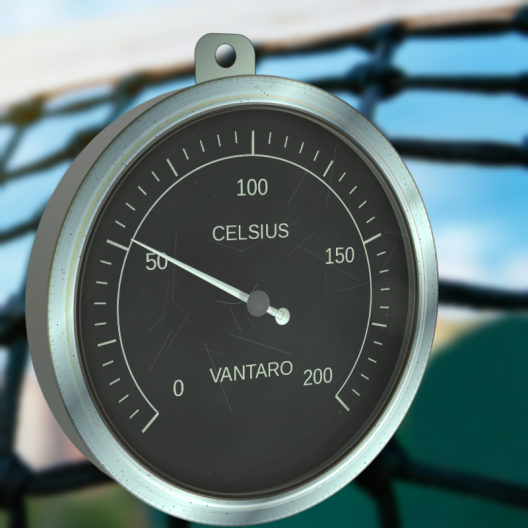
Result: 52.5 °C
